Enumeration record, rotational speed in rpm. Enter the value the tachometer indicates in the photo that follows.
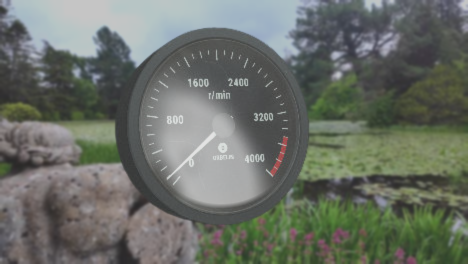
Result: 100 rpm
